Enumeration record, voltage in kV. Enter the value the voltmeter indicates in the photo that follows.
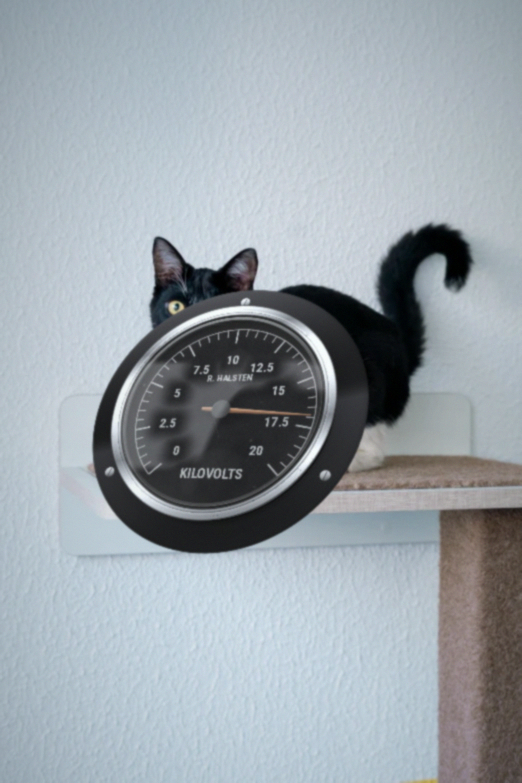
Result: 17 kV
